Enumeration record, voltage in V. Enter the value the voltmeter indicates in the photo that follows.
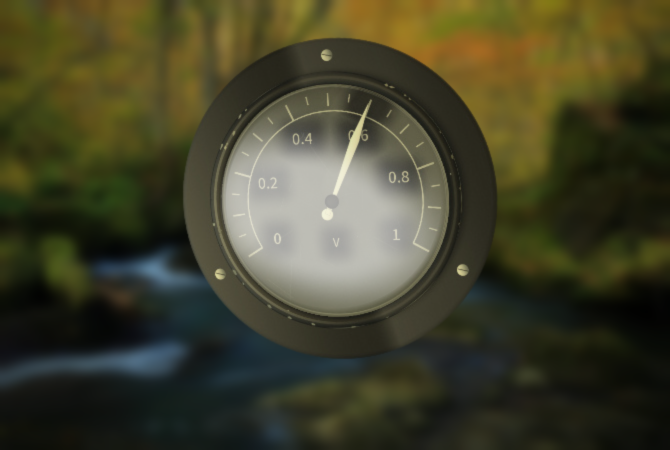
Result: 0.6 V
